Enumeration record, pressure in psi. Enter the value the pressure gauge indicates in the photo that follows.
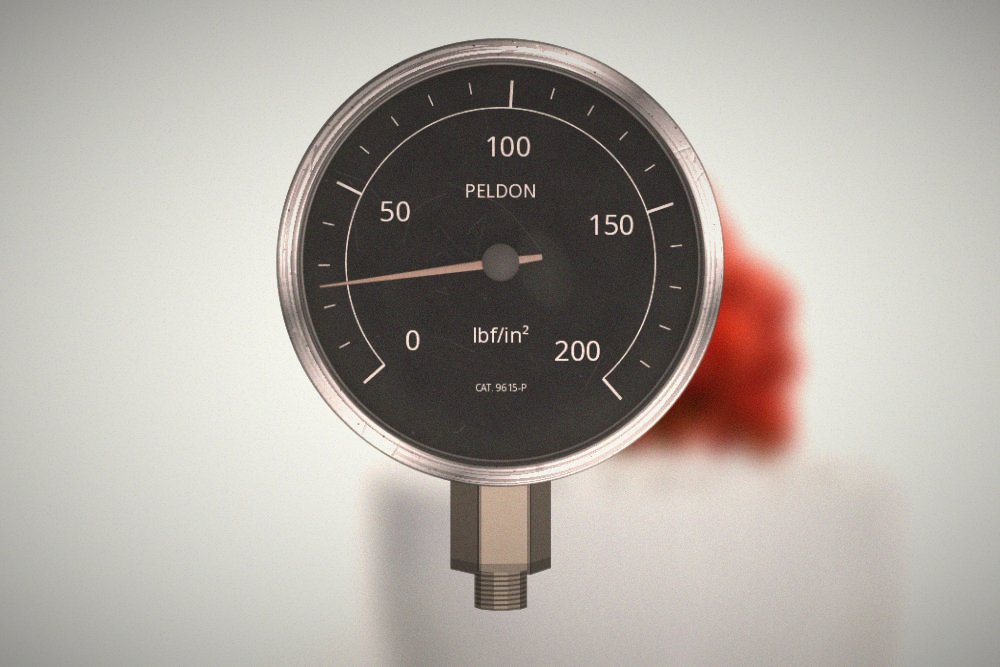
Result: 25 psi
